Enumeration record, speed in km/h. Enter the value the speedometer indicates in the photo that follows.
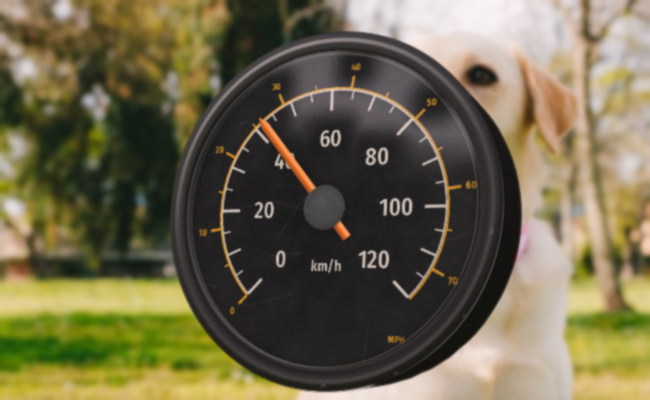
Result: 42.5 km/h
